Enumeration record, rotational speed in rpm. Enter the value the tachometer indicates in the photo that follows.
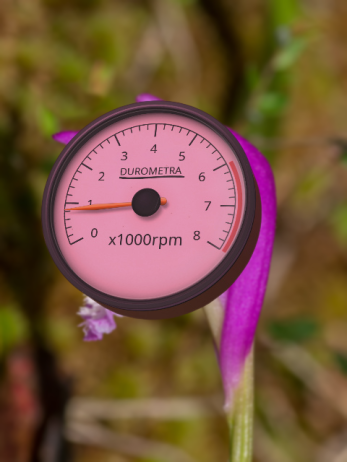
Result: 800 rpm
